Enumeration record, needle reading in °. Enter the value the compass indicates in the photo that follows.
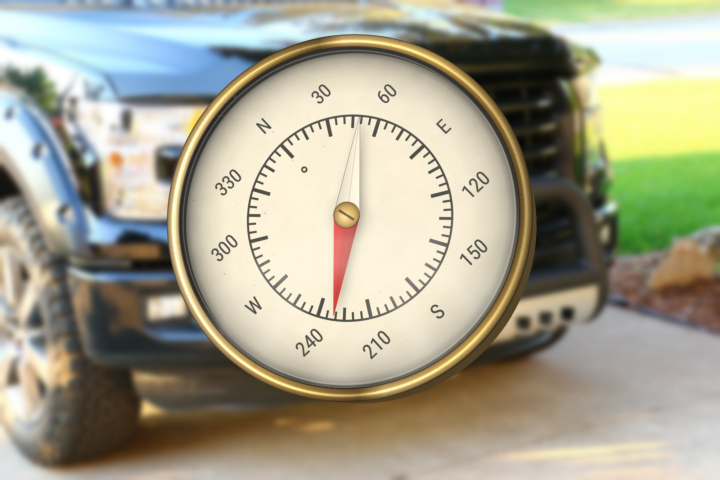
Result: 230 °
